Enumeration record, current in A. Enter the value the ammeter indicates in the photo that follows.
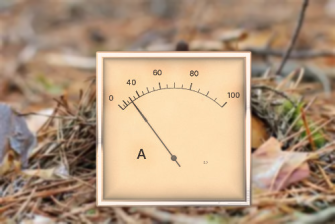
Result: 30 A
